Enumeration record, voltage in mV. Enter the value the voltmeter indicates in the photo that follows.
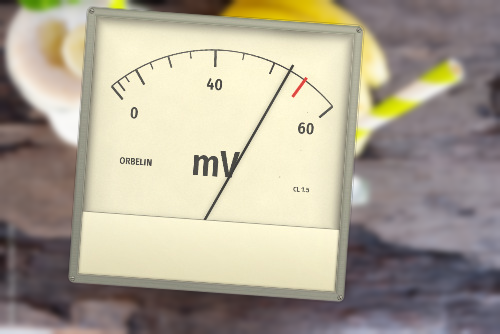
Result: 52.5 mV
